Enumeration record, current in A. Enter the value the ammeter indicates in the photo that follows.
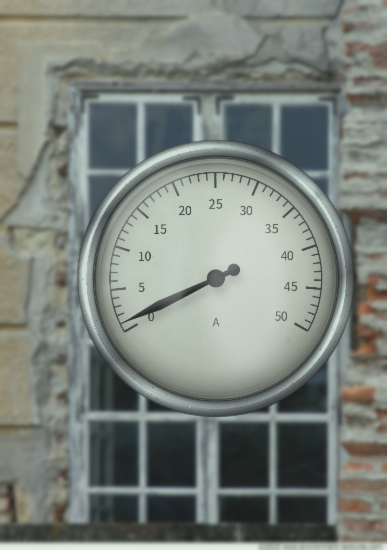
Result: 1 A
